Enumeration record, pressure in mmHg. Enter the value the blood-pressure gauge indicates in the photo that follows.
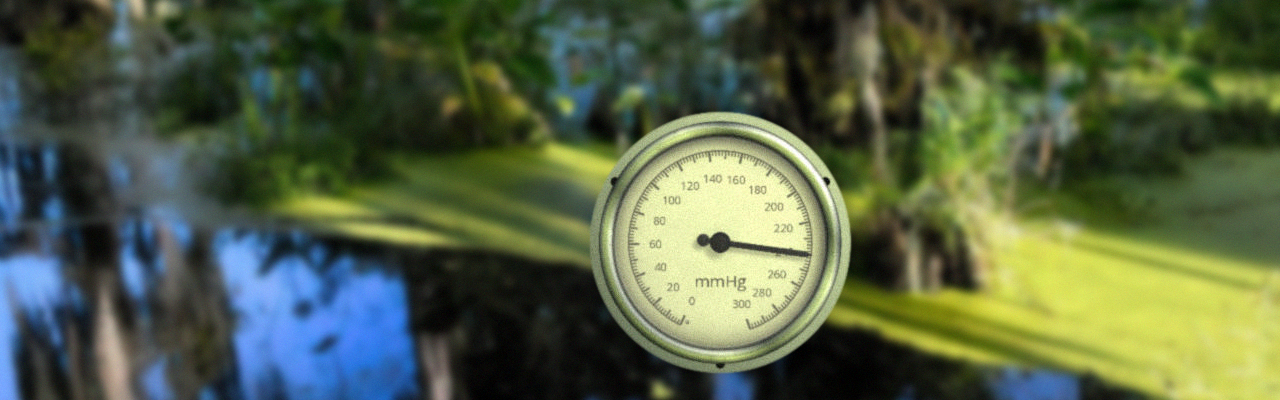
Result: 240 mmHg
